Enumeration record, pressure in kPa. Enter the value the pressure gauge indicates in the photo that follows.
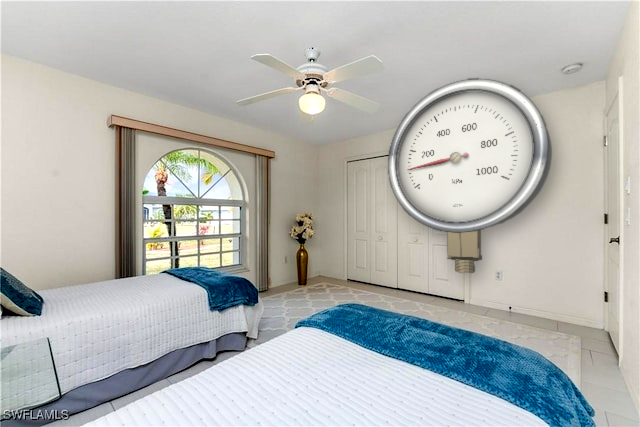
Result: 100 kPa
